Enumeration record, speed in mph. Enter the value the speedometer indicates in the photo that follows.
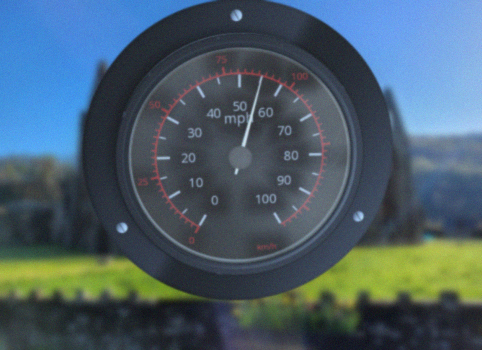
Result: 55 mph
